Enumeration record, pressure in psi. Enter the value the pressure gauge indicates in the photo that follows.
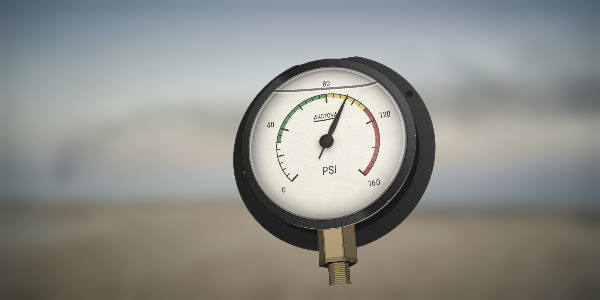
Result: 95 psi
